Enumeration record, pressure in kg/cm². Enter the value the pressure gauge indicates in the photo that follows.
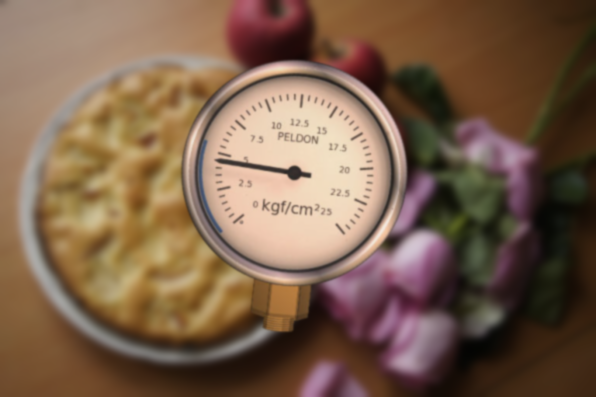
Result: 4.5 kg/cm²
